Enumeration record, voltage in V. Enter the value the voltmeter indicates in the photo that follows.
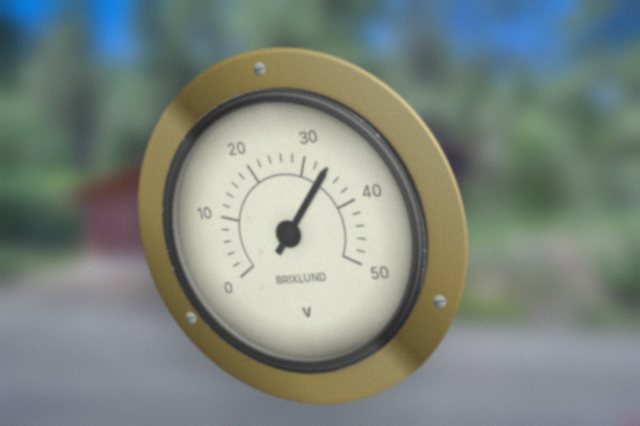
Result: 34 V
